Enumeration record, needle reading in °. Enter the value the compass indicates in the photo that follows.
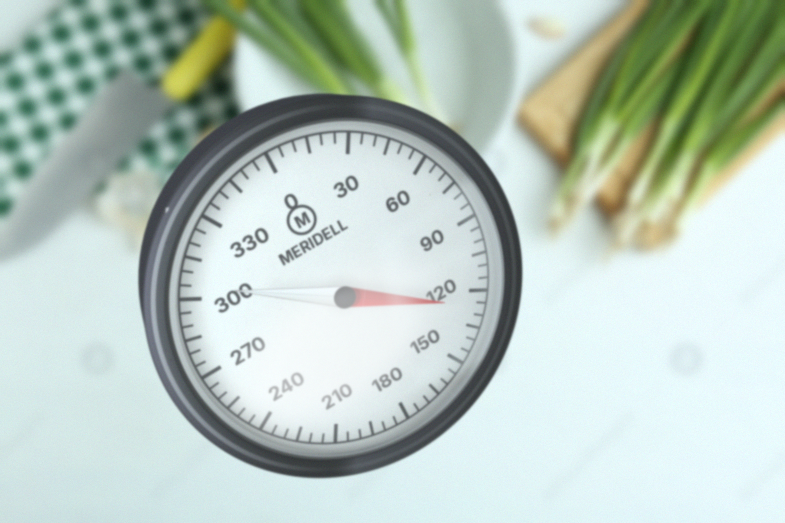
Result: 125 °
